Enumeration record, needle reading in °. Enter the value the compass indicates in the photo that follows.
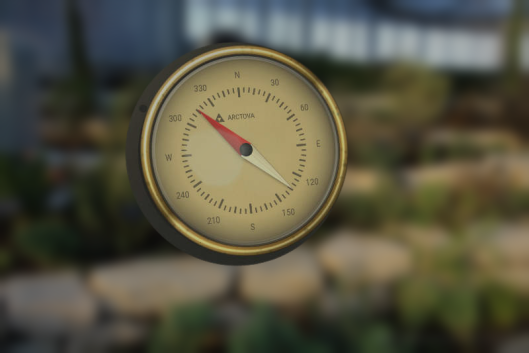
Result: 315 °
